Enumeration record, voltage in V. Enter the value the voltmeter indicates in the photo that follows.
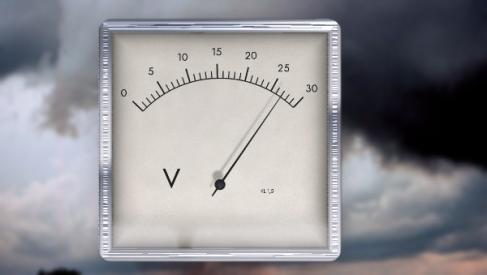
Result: 27 V
